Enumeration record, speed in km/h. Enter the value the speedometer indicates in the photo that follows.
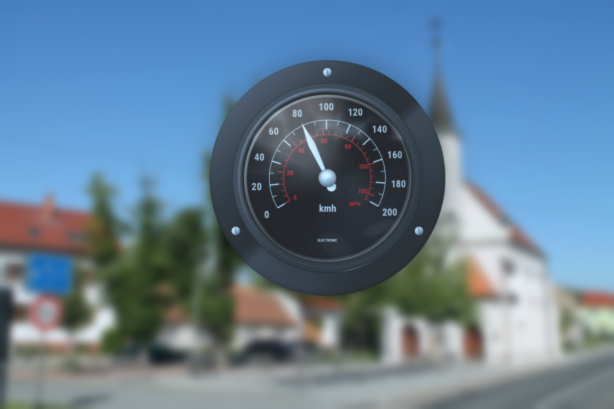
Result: 80 km/h
